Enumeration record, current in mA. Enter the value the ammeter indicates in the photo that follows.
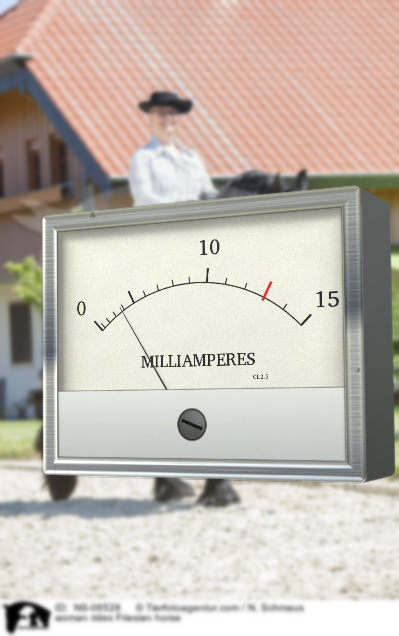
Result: 4 mA
